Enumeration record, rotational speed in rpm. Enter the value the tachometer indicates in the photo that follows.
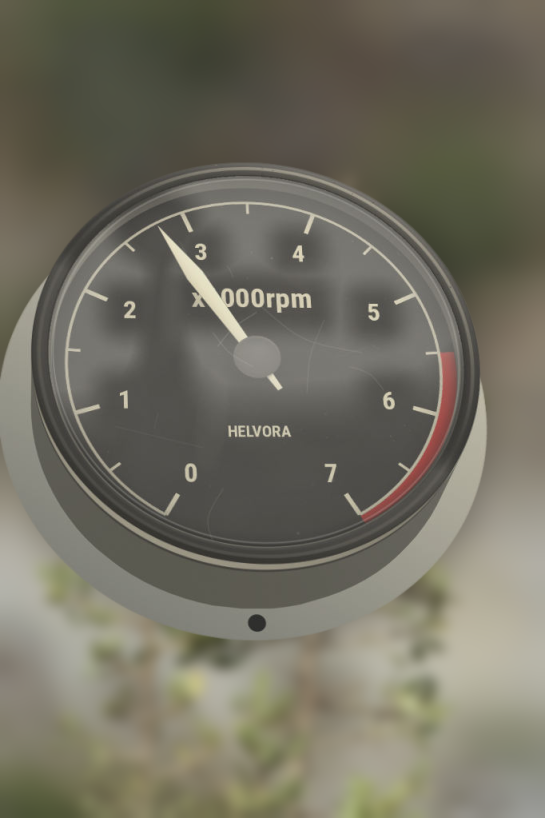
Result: 2750 rpm
